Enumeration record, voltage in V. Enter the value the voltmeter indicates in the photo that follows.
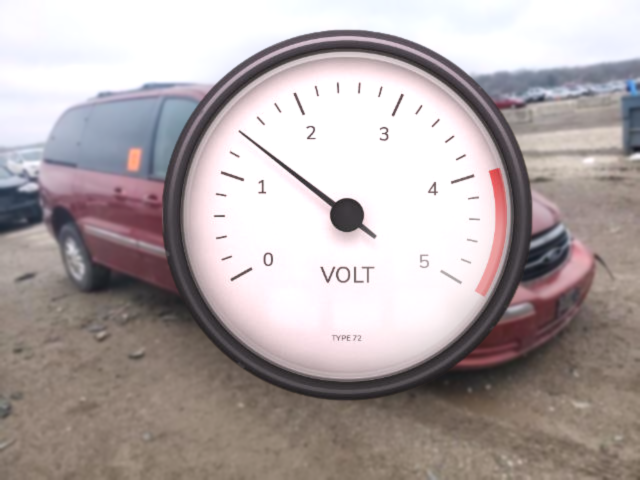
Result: 1.4 V
